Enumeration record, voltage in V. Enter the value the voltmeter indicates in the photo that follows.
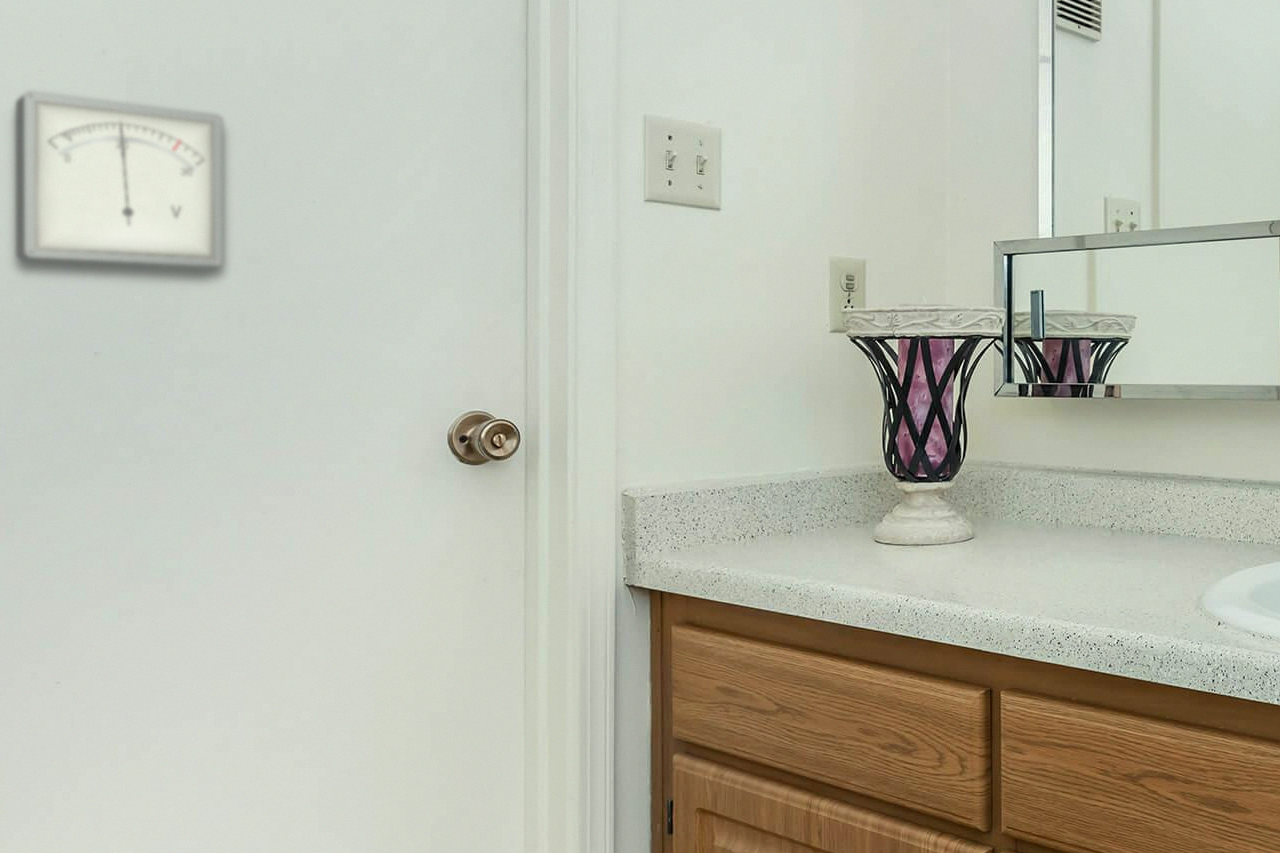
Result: 20 V
